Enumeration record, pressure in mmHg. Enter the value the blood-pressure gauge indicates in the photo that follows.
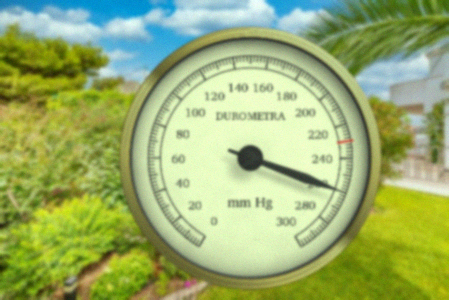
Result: 260 mmHg
